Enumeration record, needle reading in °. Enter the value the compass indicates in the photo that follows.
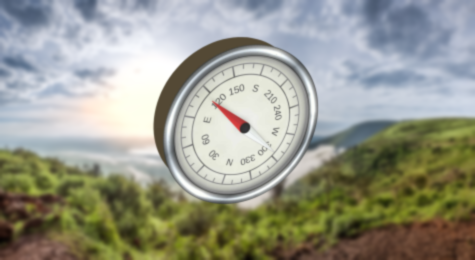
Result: 115 °
